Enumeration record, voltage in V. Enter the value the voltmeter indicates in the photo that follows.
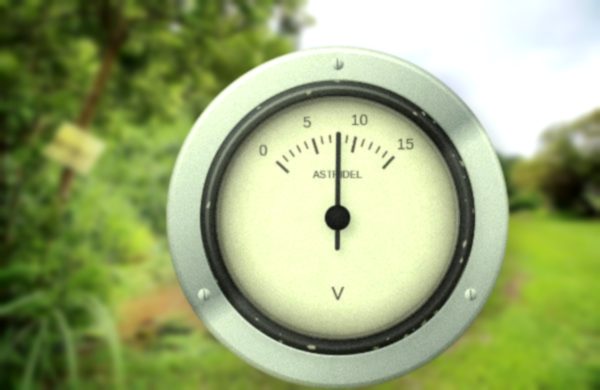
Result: 8 V
